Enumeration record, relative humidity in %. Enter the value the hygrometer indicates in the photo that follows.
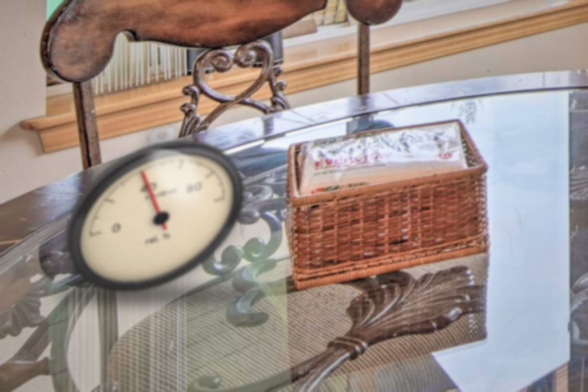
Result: 40 %
